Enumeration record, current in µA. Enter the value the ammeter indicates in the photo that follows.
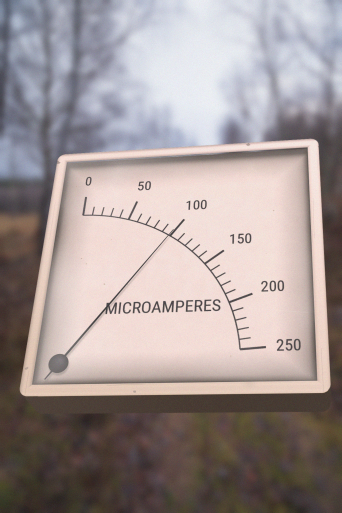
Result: 100 µA
